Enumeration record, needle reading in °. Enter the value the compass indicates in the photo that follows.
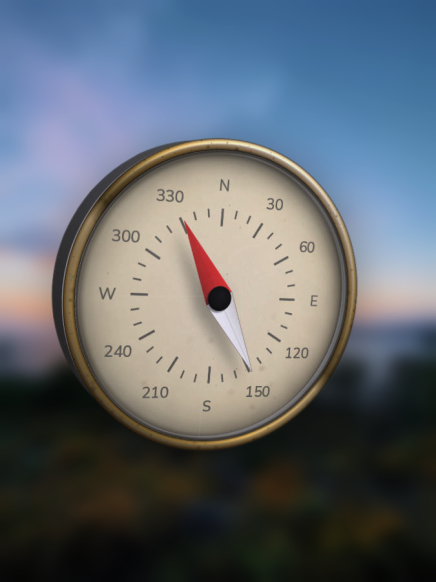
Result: 330 °
